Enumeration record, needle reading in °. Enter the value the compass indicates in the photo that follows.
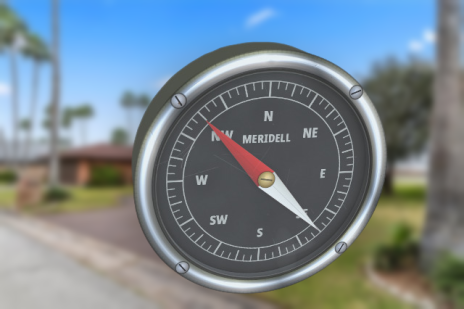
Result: 315 °
